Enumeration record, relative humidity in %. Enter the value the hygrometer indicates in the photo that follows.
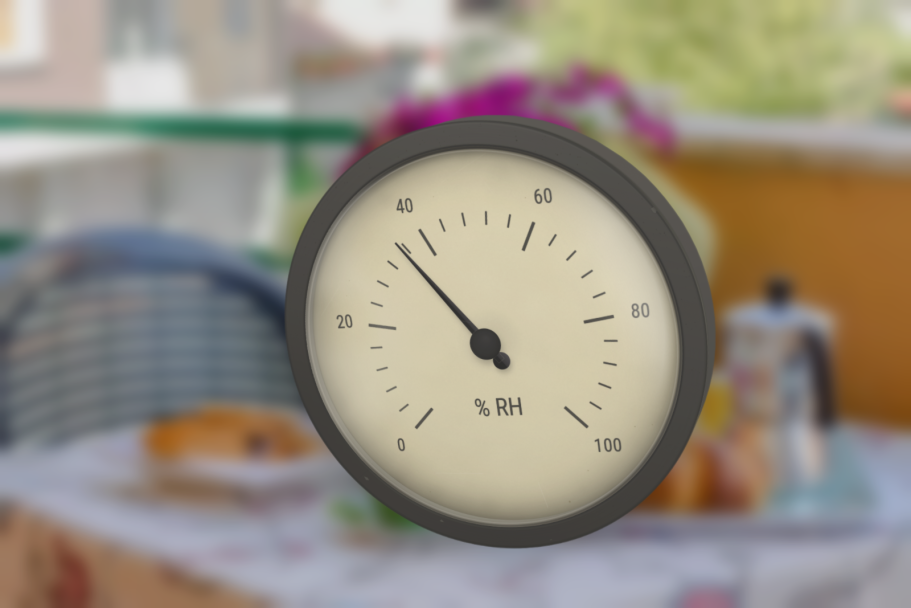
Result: 36 %
